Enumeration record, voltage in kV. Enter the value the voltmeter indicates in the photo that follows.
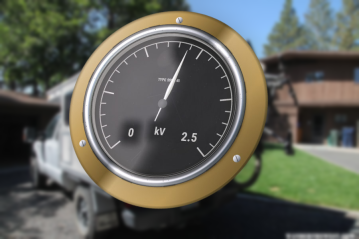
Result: 1.4 kV
